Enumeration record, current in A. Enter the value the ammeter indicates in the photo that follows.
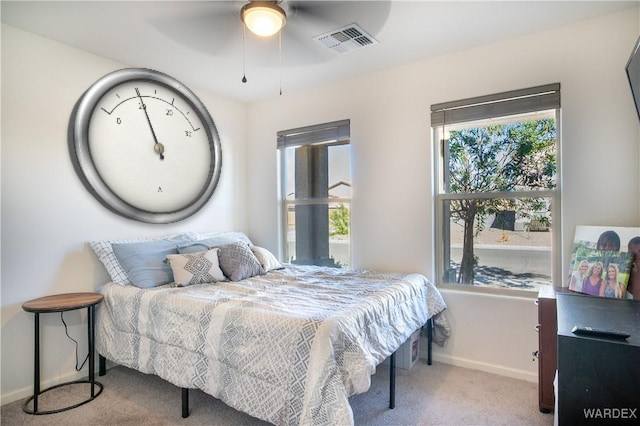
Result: 10 A
